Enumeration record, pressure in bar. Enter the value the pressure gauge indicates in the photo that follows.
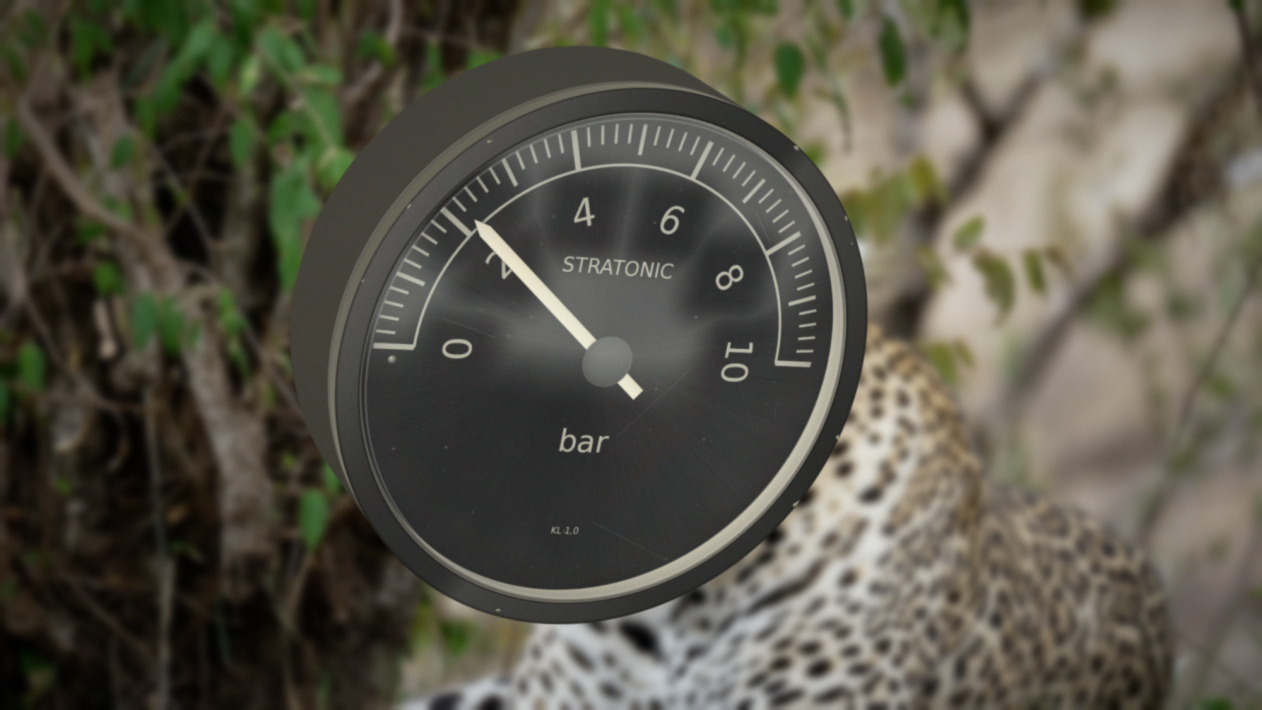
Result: 2.2 bar
